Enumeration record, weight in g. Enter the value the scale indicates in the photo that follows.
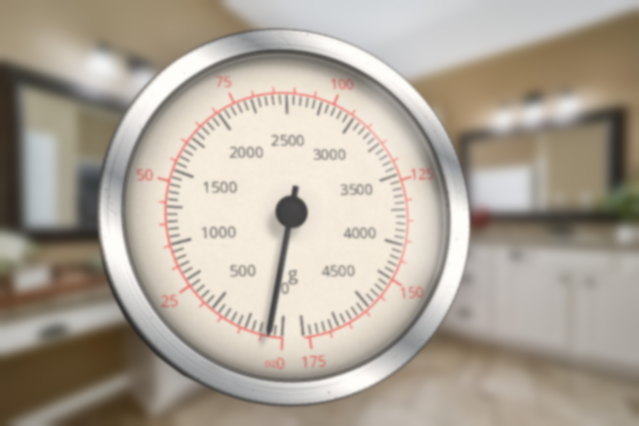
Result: 100 g
